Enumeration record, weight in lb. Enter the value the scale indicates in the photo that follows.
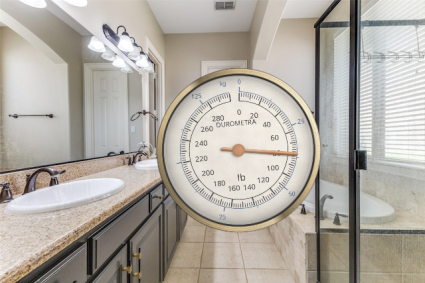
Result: 80 lb
